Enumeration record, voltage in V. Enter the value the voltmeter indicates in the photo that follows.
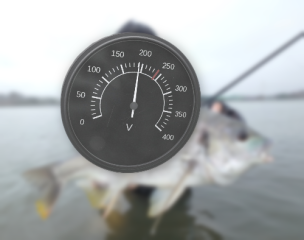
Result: 190 V
